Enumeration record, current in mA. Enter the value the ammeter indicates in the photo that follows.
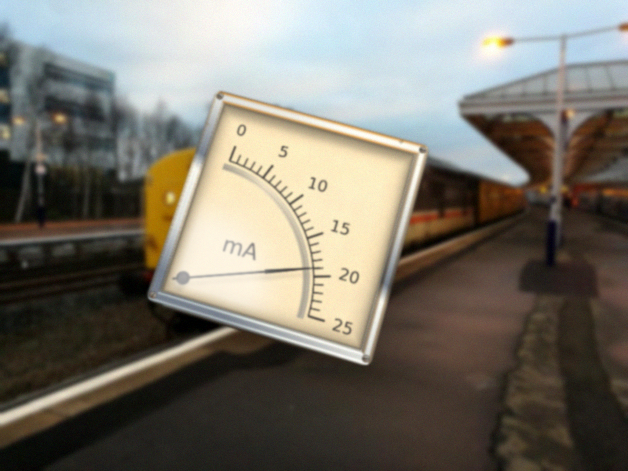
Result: 19 mA
